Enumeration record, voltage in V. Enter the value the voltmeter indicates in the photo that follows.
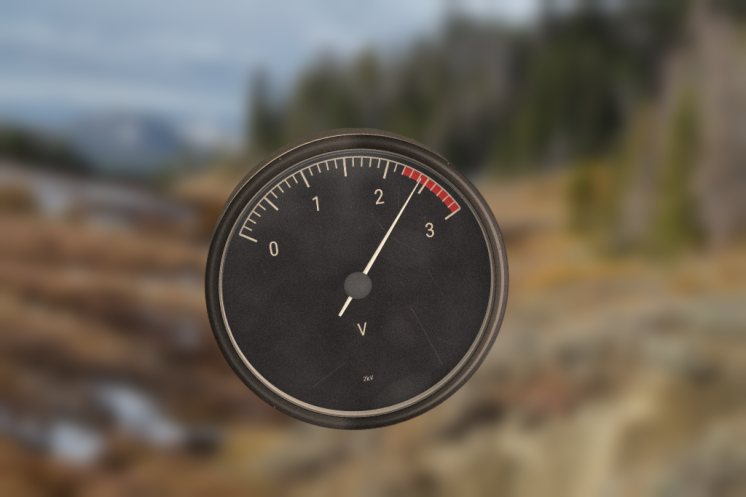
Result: 2.4 V
